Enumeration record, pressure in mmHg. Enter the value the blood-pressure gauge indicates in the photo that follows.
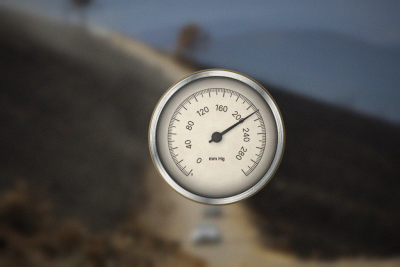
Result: 210 mmHg
